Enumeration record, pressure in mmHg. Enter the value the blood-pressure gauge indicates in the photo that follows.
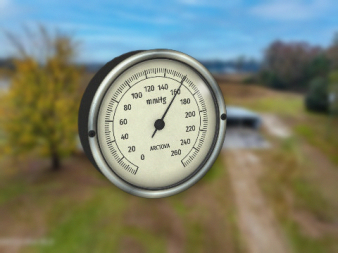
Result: 160 mmHg
